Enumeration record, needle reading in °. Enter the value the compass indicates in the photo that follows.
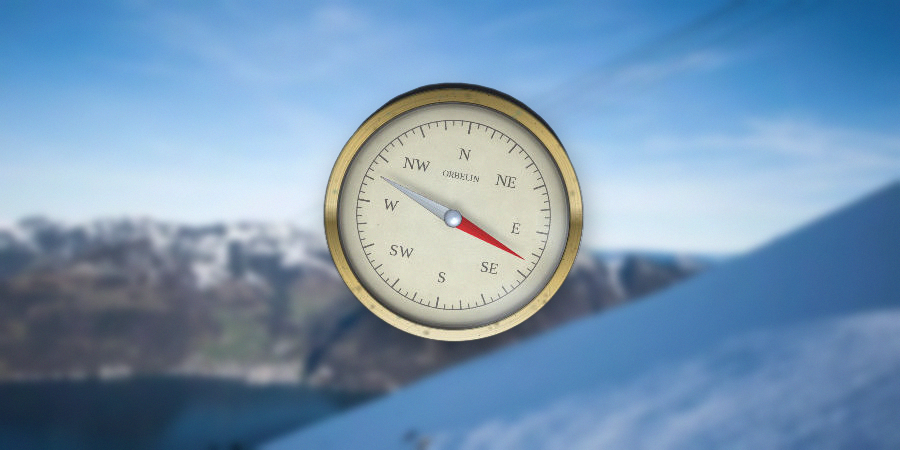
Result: 110 °
